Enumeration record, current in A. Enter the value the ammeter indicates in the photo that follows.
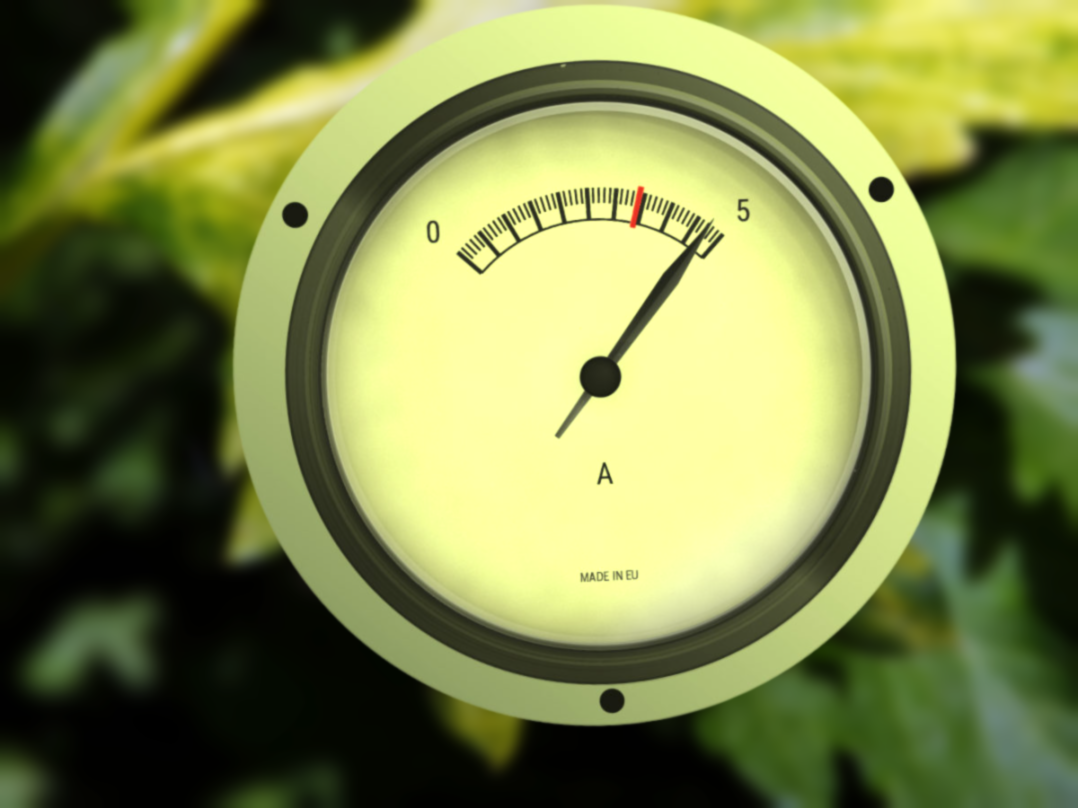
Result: 4.7 A
